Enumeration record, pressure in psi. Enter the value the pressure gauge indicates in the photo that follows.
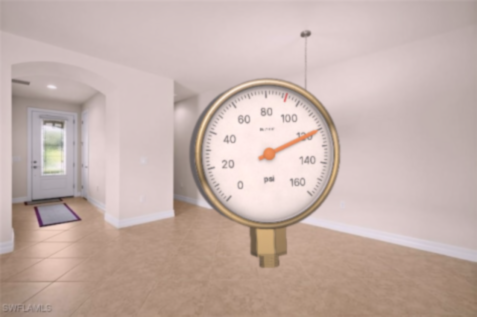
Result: 120 psi
